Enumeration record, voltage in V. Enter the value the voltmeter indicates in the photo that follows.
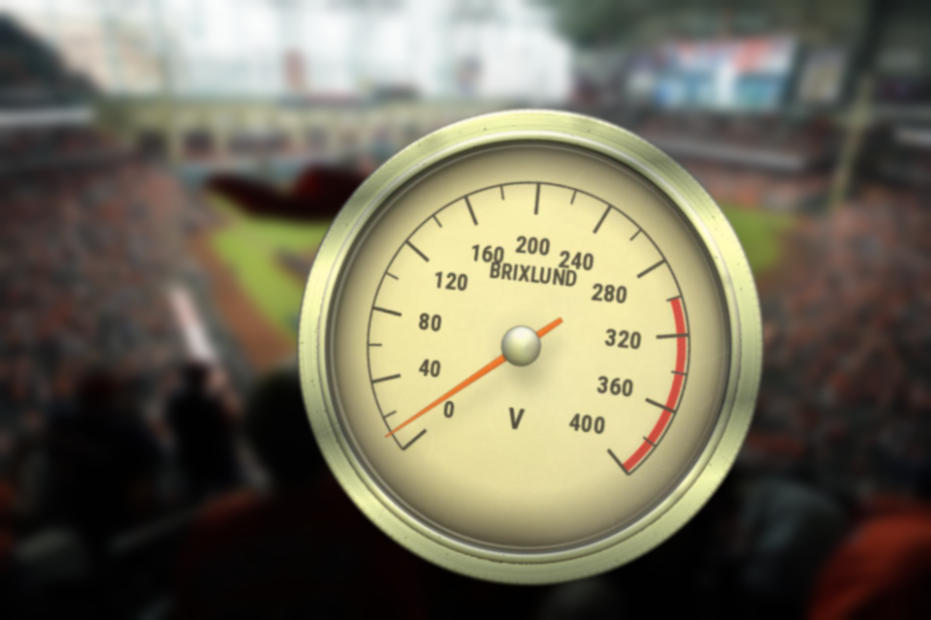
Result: 10 V
